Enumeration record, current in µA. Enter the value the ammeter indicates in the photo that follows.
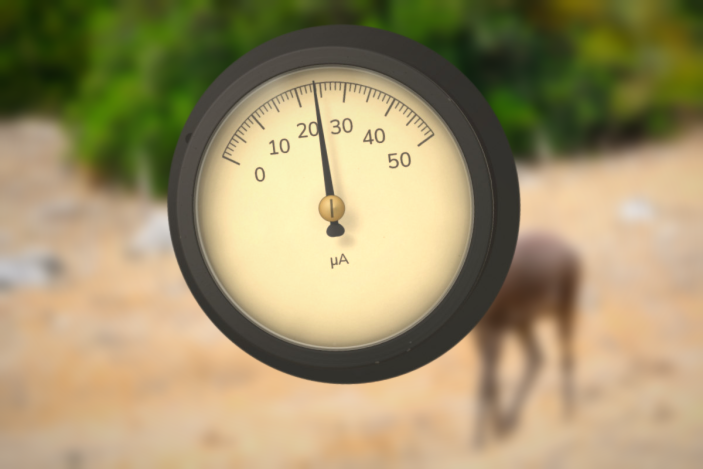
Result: 24 µA
